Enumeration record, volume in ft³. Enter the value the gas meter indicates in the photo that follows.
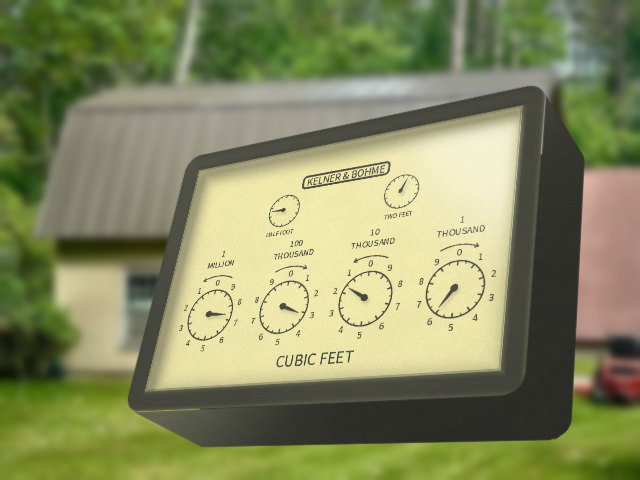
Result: 731600 ft³
